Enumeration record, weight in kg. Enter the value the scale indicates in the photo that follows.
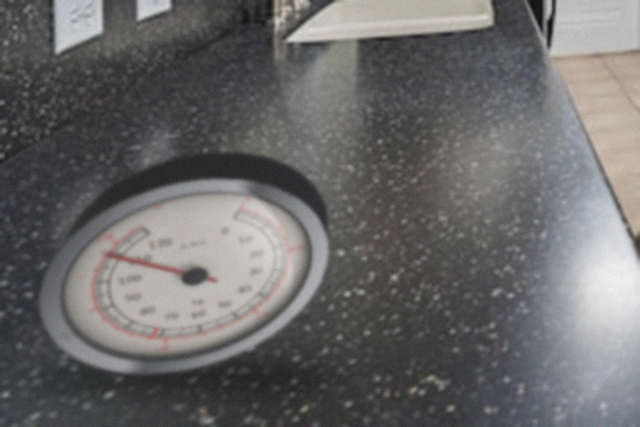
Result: 110 kg
